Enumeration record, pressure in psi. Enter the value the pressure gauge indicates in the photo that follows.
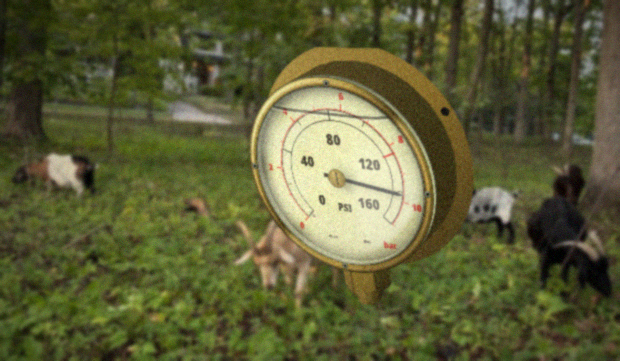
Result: 140 psi
